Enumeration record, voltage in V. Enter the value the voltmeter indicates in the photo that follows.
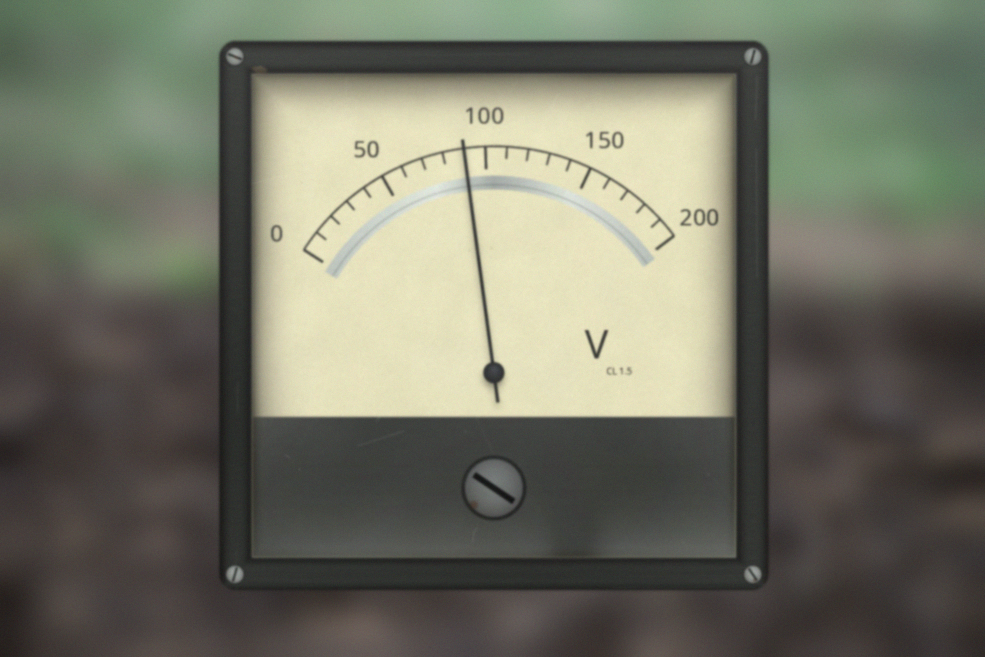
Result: 90 V
